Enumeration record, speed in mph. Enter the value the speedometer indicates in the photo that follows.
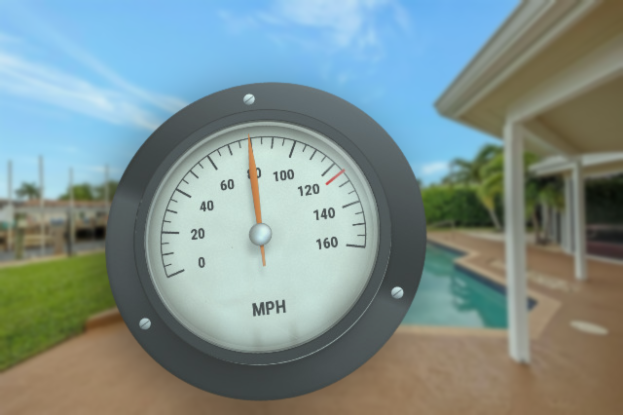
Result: 80 mph
